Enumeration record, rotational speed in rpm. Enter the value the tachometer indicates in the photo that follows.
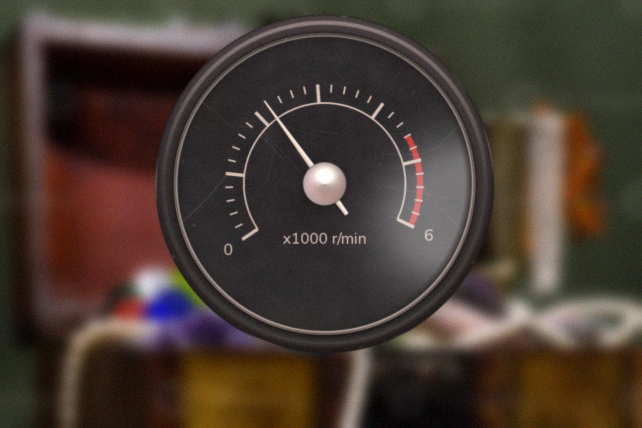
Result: 2200 rpm
